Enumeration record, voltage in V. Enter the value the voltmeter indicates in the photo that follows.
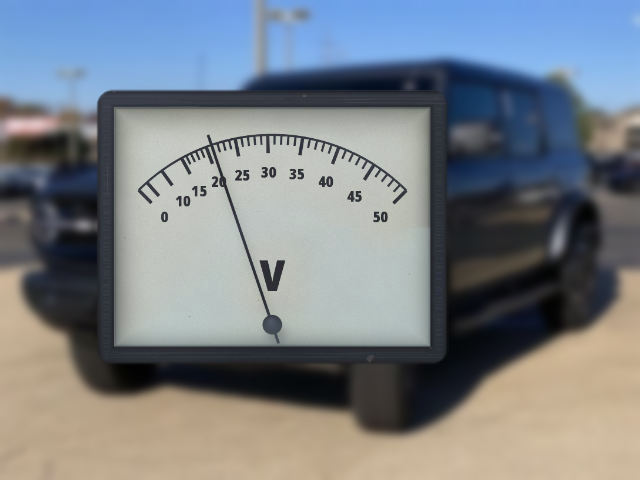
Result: 21 V
